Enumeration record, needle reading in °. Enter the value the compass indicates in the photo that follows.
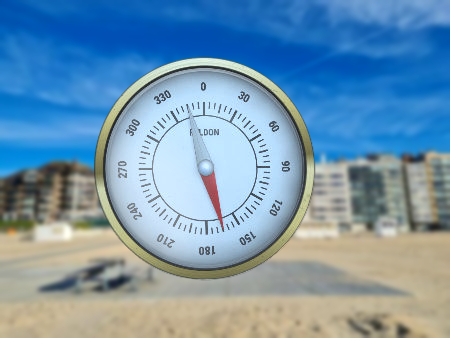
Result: 165 °
